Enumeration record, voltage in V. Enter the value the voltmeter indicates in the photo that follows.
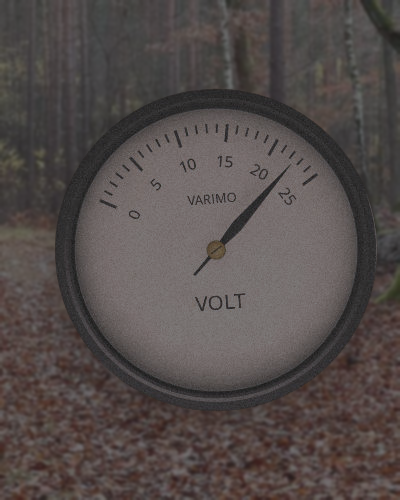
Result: 22.5 V
